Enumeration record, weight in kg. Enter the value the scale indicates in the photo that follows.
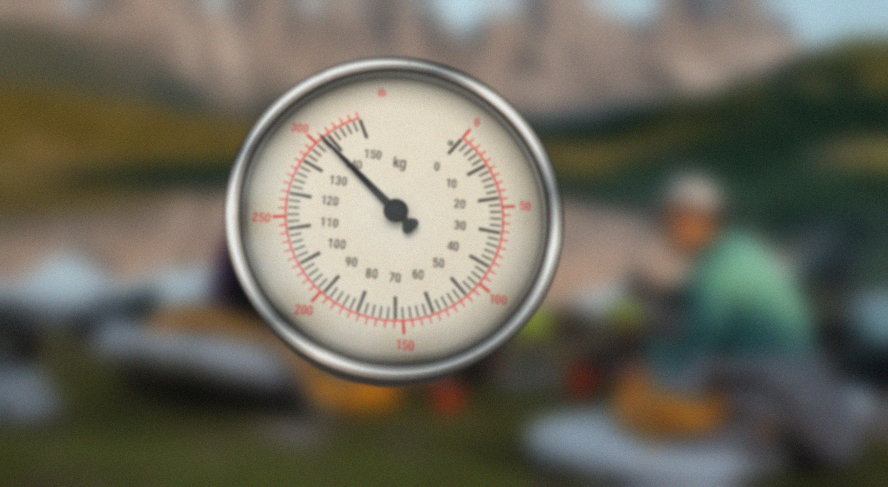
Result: 138 kg
